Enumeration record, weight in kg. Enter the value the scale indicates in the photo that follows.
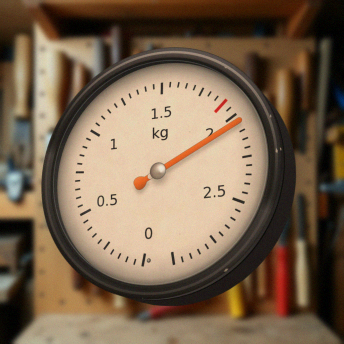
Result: 2.05 kg
